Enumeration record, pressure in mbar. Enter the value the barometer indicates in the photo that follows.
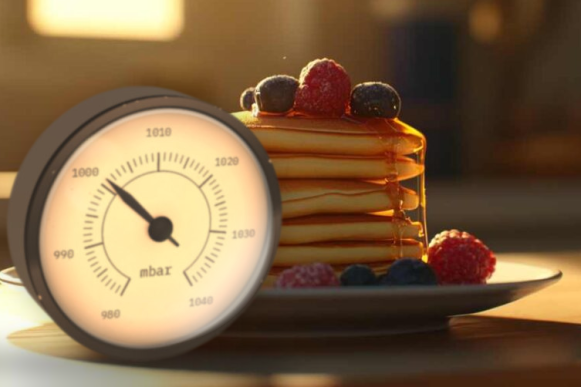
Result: 1001 mbar
